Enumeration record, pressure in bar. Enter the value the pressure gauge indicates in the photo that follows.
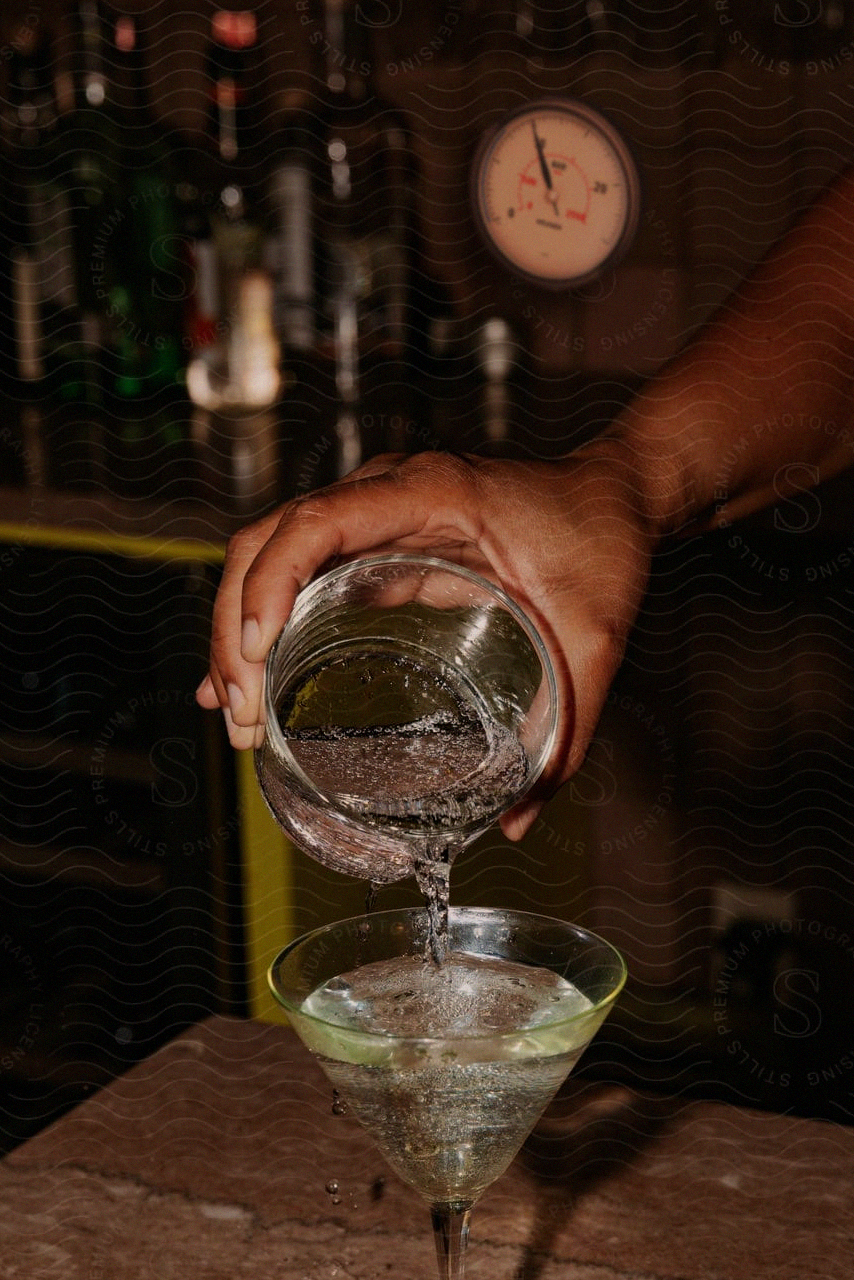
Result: 10 bar
